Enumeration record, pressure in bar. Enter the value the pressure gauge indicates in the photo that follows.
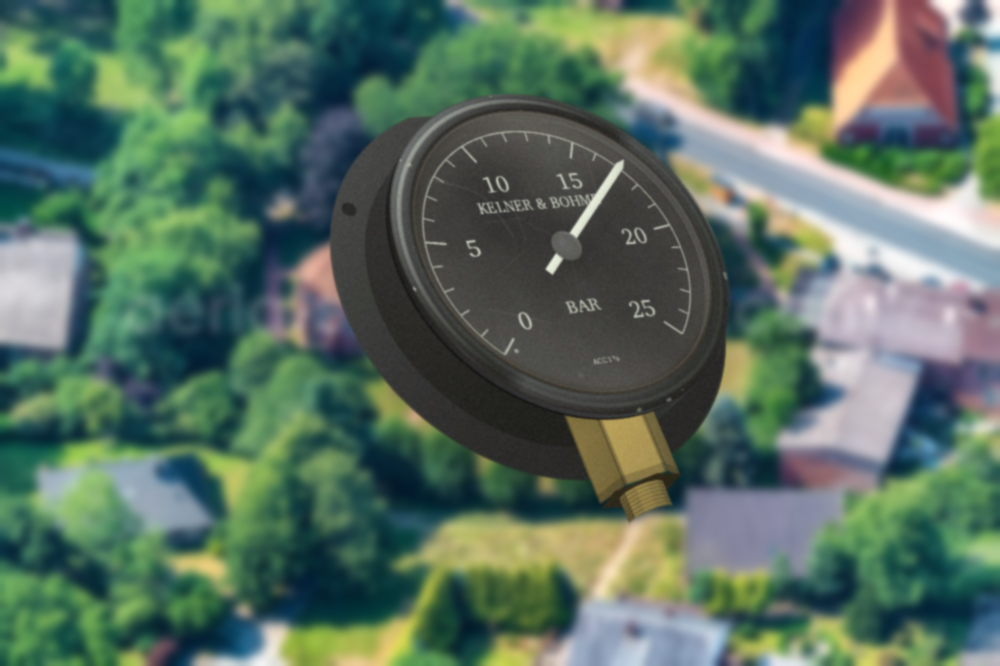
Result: 17 bar
